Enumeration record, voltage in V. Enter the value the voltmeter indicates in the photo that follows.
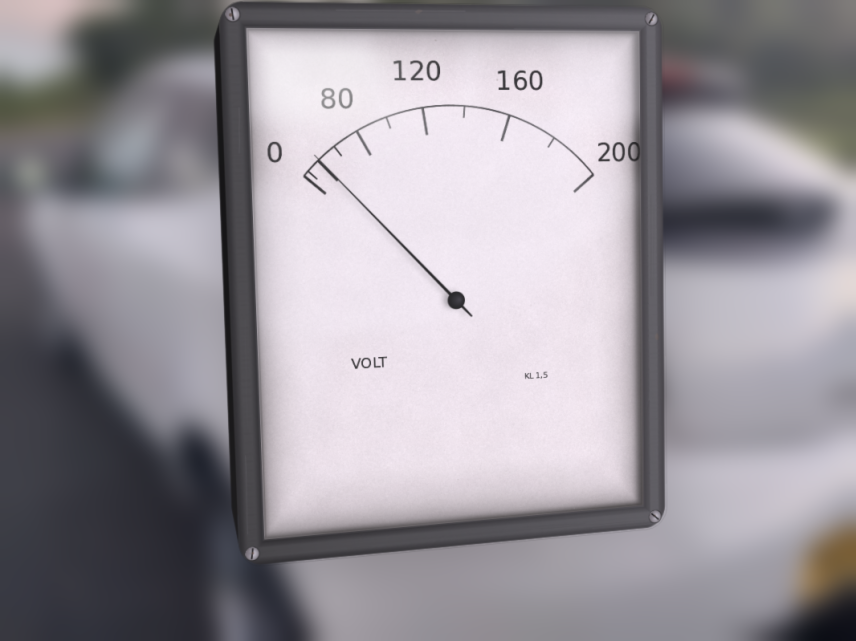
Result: 40 V
